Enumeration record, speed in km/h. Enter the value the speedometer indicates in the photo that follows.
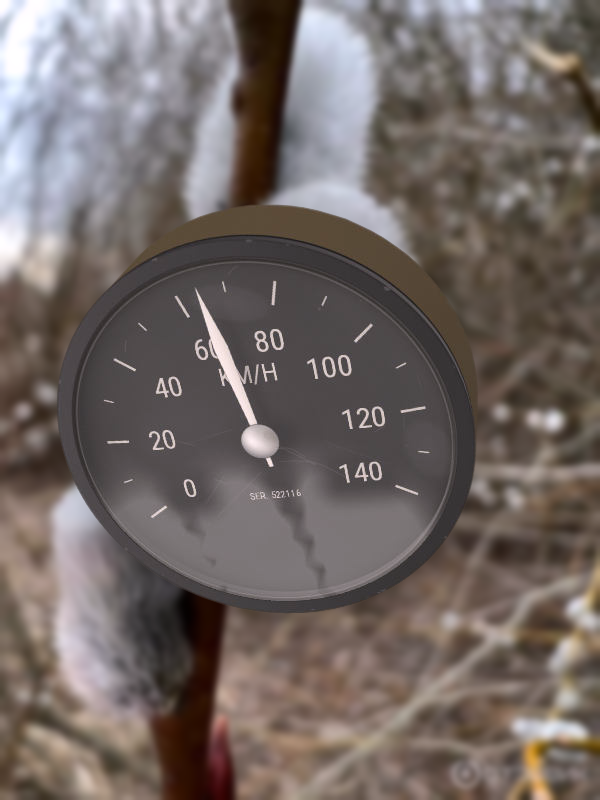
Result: 65 km/h
